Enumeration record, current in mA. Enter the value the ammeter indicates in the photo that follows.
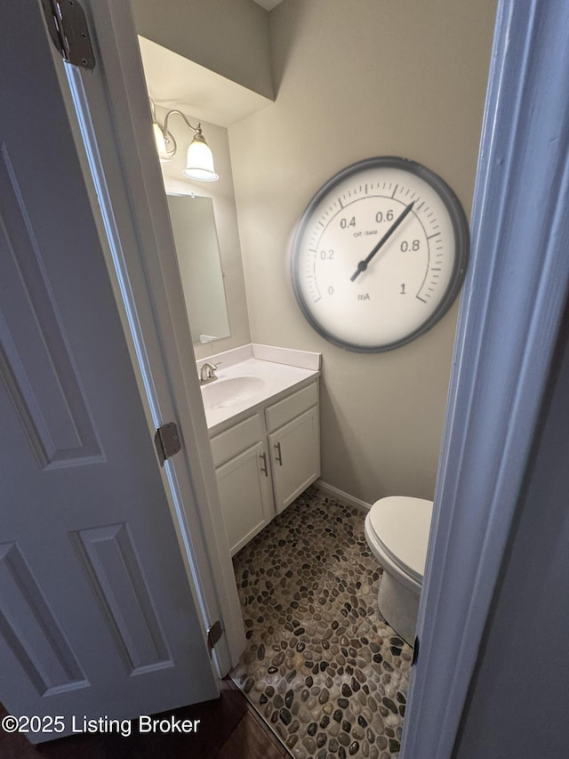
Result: 0.68 mA
